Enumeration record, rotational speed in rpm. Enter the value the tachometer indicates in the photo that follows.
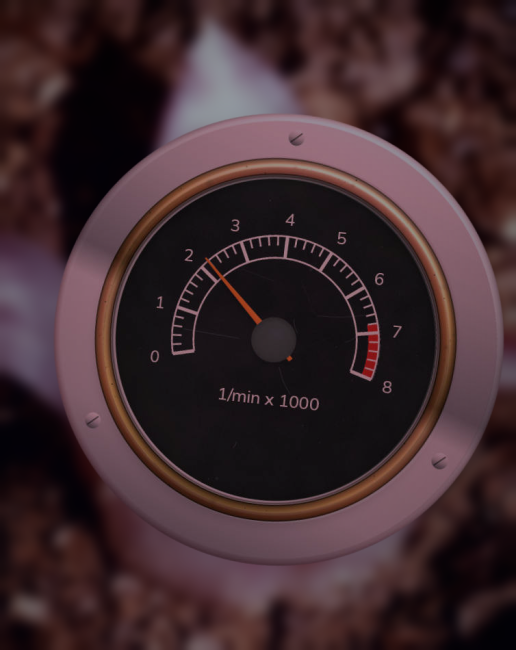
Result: 2200 rpm
